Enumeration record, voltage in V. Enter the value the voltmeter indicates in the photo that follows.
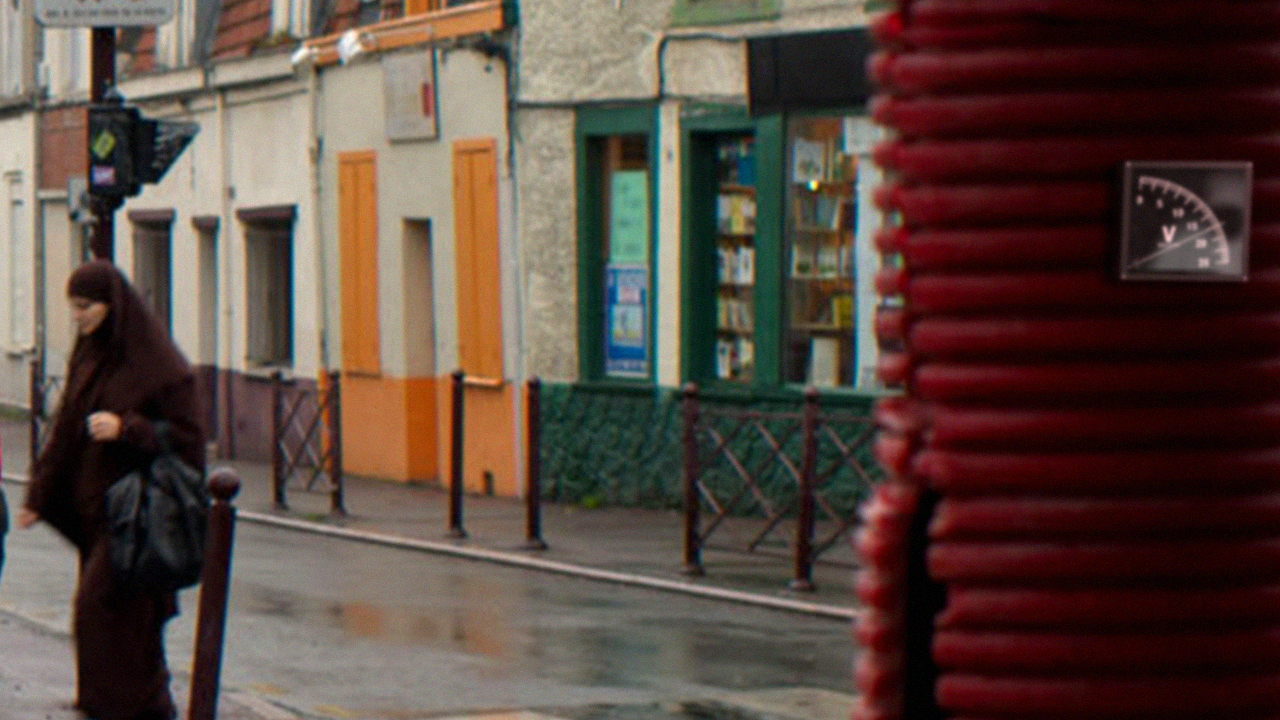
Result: 17.5 V
